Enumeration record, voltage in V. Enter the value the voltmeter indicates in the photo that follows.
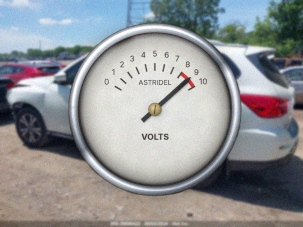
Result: 9 V
